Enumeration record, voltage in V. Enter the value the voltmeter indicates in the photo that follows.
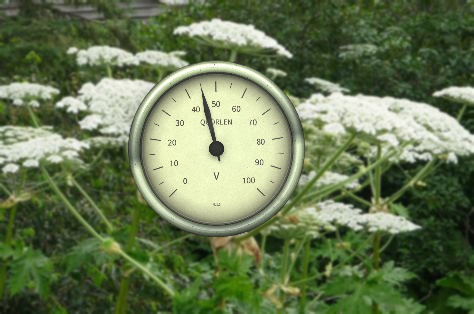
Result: 45 V
